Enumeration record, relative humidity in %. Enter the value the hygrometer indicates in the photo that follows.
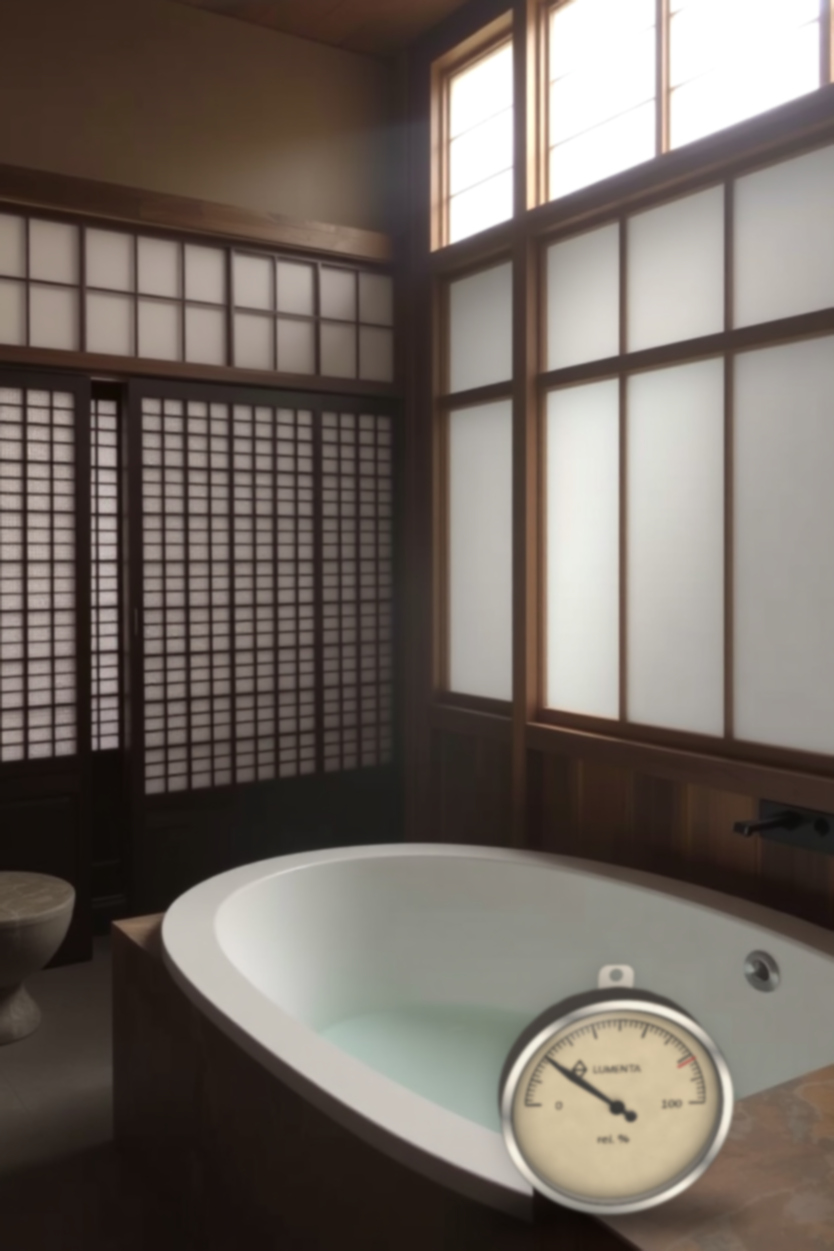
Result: 20 %
